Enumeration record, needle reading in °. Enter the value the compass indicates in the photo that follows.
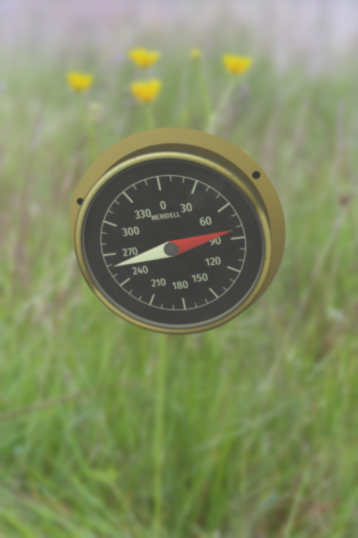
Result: 80 °
